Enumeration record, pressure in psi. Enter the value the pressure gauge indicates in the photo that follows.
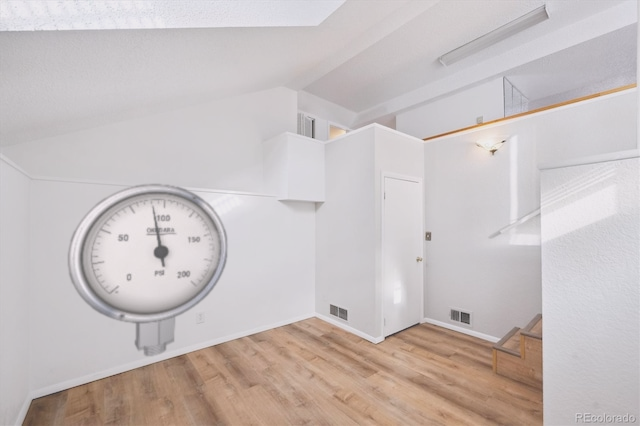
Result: 90 psi
